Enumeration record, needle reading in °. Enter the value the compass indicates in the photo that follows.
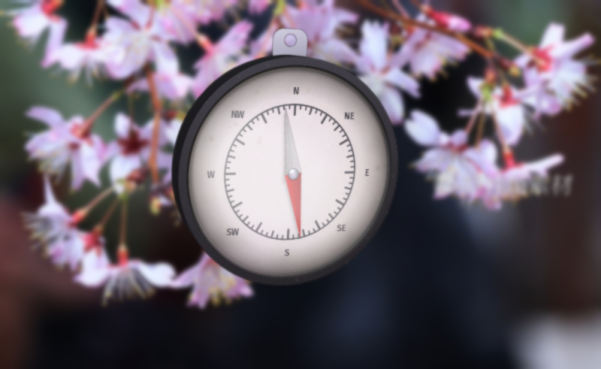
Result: 170 °
